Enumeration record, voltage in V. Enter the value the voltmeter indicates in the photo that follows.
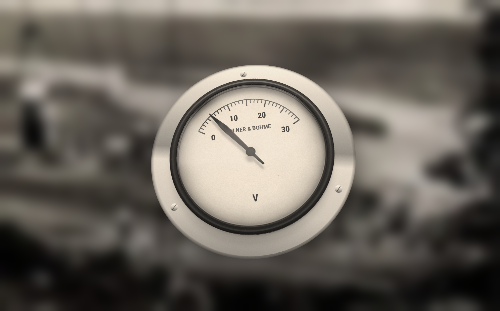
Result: 5 V
